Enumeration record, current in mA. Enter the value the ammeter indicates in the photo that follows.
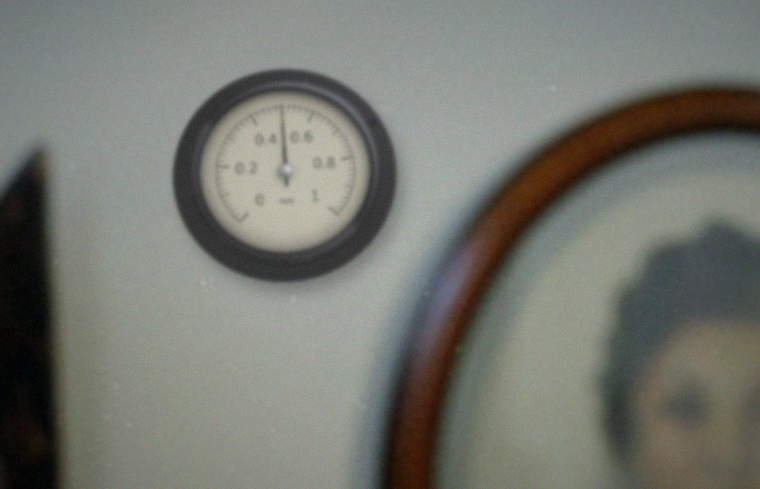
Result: 0.5 mA
